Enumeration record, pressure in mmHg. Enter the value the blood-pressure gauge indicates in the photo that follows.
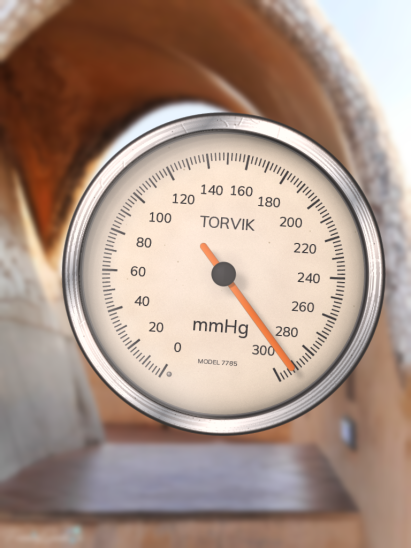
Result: 292 mmHg
